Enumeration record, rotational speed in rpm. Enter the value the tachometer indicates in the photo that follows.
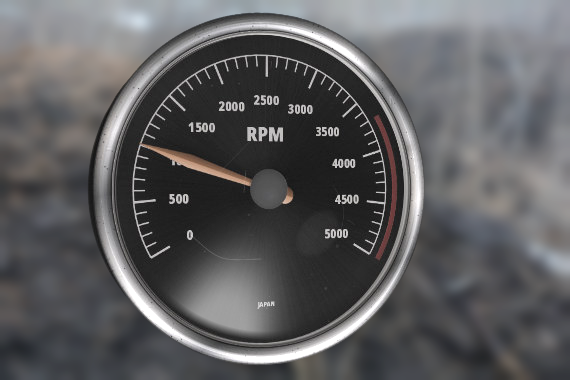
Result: 1000 rpm
